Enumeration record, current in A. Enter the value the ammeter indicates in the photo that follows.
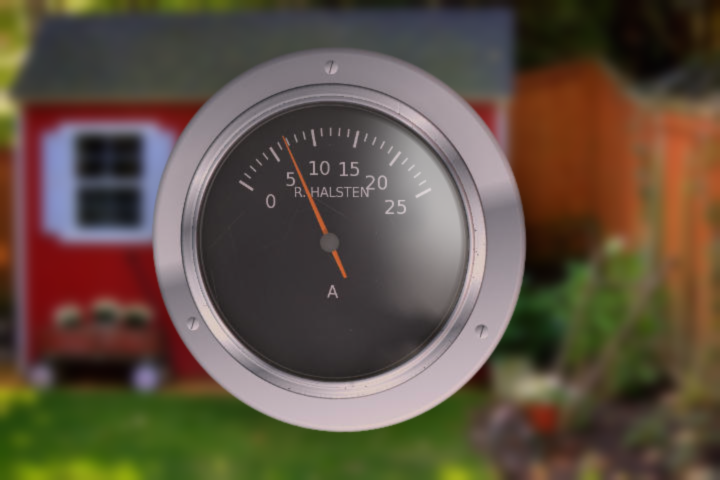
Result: 7 A
